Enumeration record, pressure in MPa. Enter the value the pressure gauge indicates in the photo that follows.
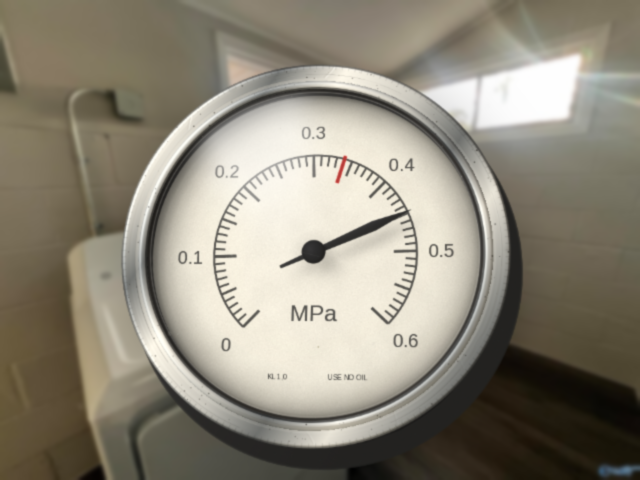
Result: 0.45 MPa
